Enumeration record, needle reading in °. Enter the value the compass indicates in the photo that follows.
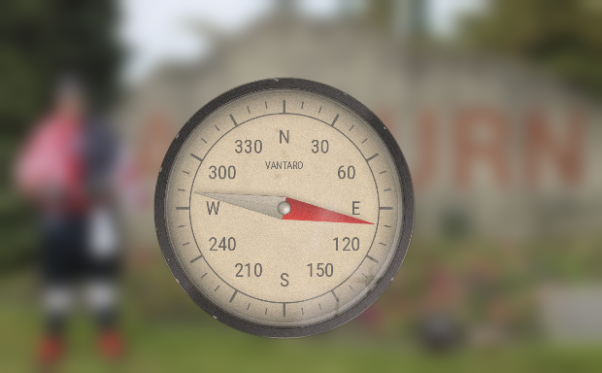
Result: 100 °
